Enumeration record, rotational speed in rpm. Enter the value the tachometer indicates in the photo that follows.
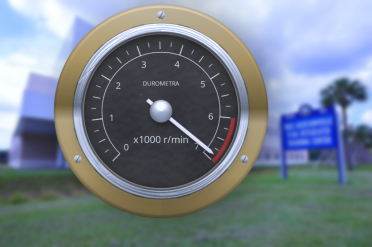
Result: 6875 rpm
